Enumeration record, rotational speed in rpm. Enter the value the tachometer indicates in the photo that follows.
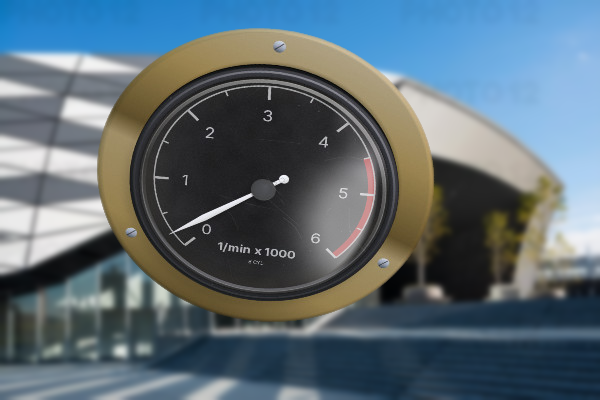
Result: 250 rpm
